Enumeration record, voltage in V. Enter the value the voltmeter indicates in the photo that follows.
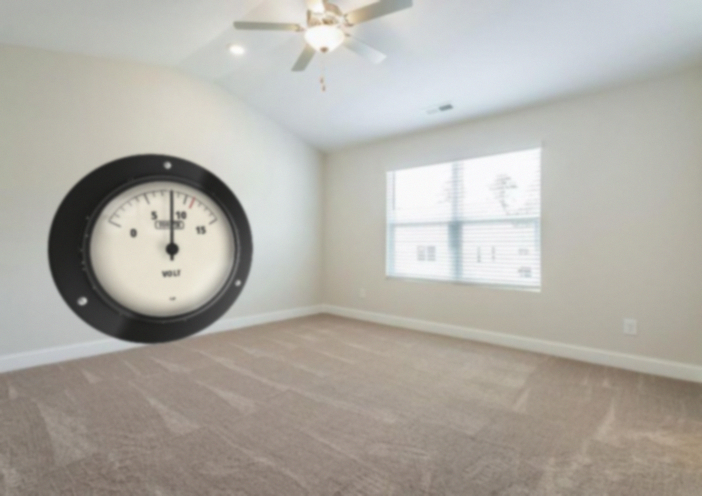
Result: 8 V
